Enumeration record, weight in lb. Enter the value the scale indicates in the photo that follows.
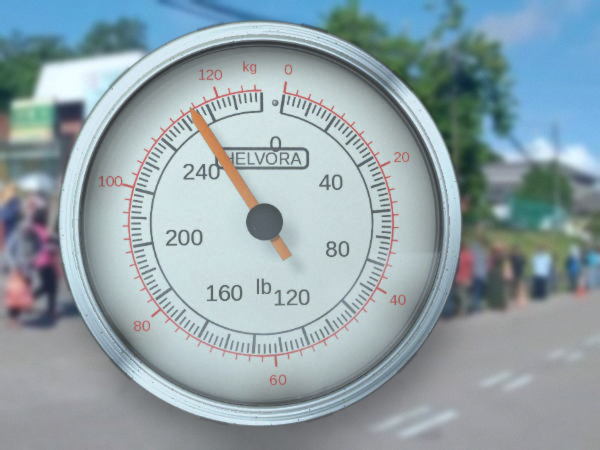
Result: 254 lb
